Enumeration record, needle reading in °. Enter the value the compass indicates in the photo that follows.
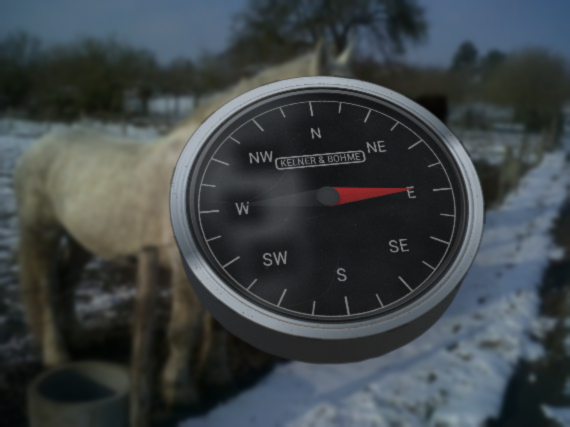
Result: 90 °
